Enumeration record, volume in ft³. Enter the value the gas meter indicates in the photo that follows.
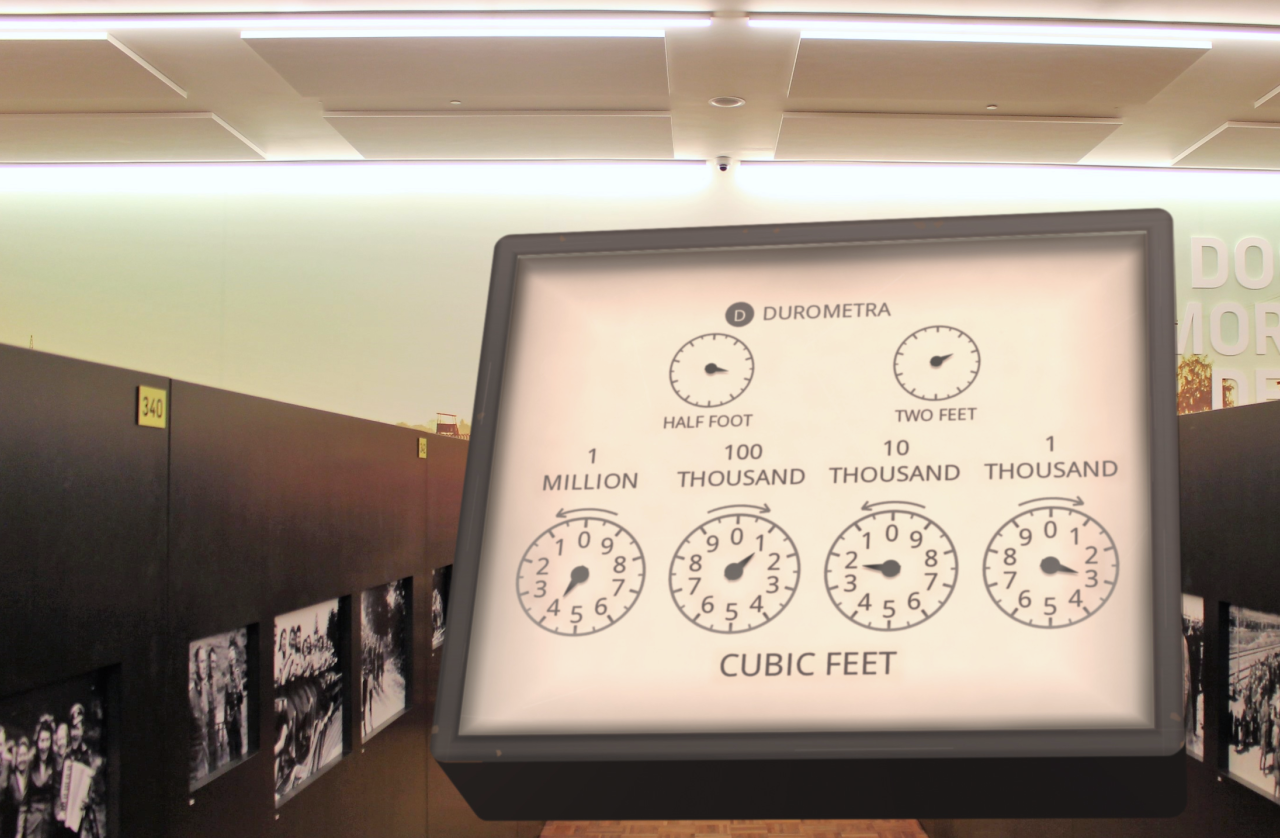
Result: 412300 ft³
